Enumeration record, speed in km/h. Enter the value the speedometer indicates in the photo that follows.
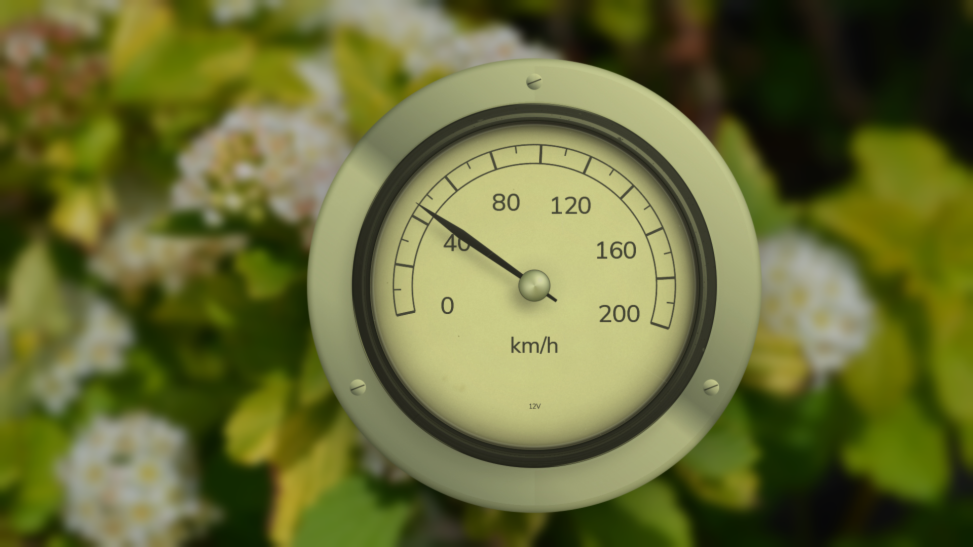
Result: 45 km/h
